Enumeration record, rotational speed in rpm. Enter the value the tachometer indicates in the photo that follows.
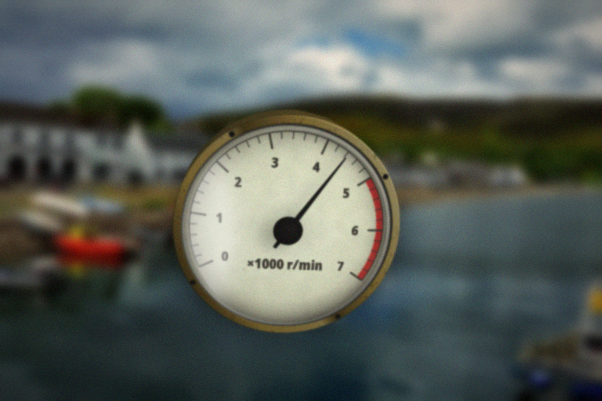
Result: 4400 rpm
